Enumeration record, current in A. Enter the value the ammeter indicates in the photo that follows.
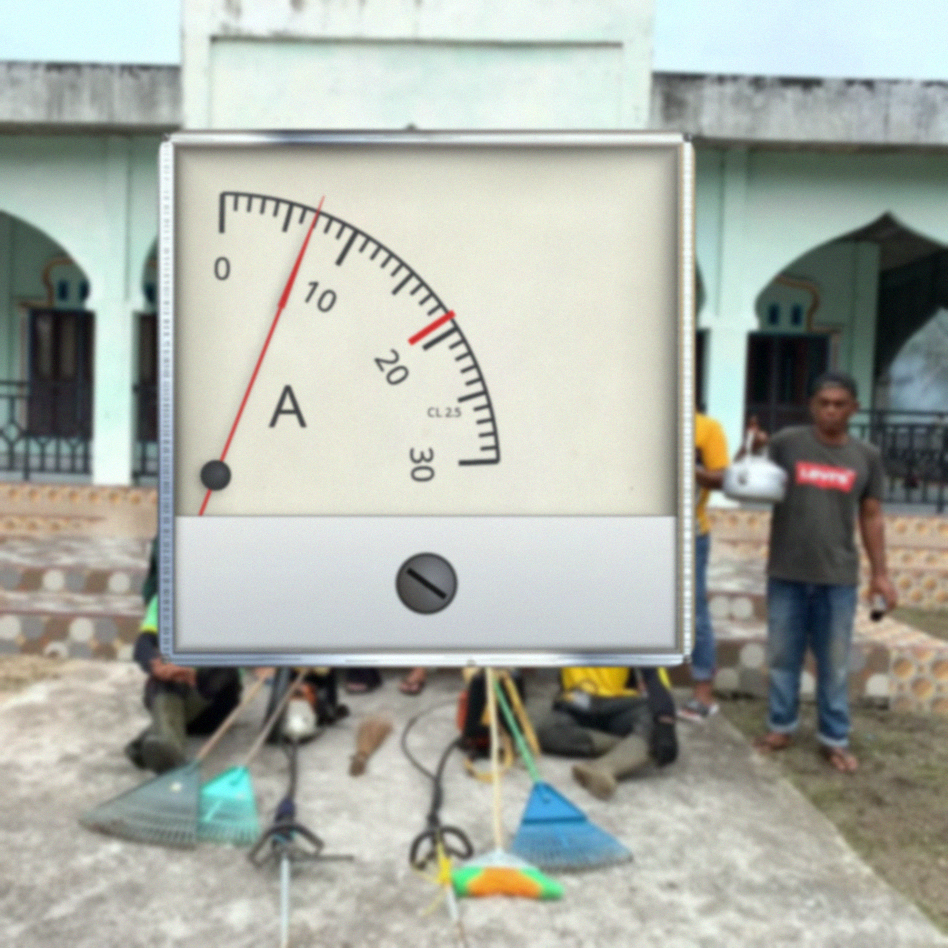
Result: 7 A
